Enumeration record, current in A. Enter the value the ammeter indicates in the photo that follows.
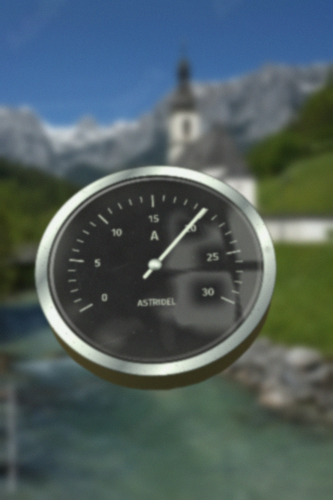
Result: 20 A
